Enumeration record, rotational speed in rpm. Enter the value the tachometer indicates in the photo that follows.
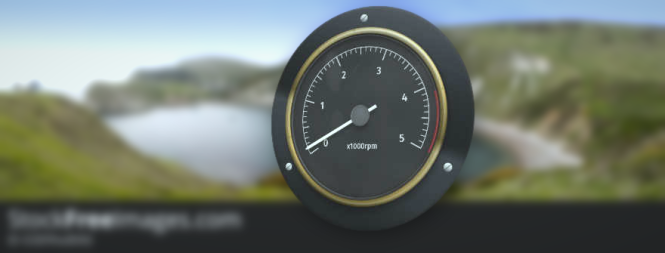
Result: 100 rpm
